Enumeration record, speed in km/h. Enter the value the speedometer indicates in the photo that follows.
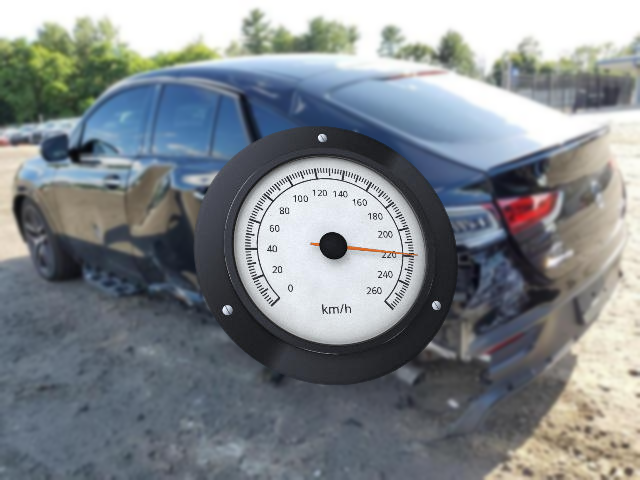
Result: 220 km/h
